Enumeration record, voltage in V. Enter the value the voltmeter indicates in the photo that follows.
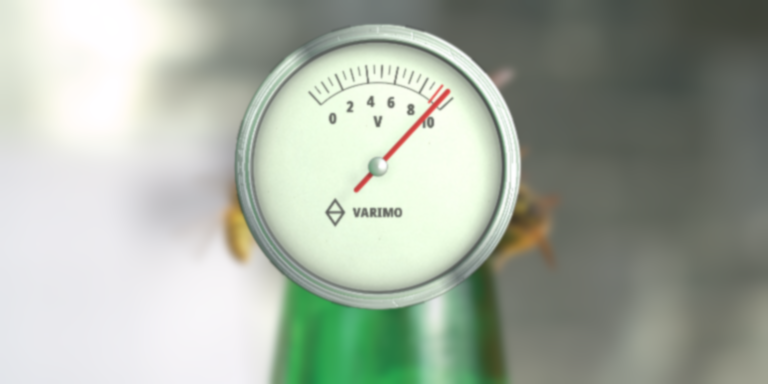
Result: 9.5 V
